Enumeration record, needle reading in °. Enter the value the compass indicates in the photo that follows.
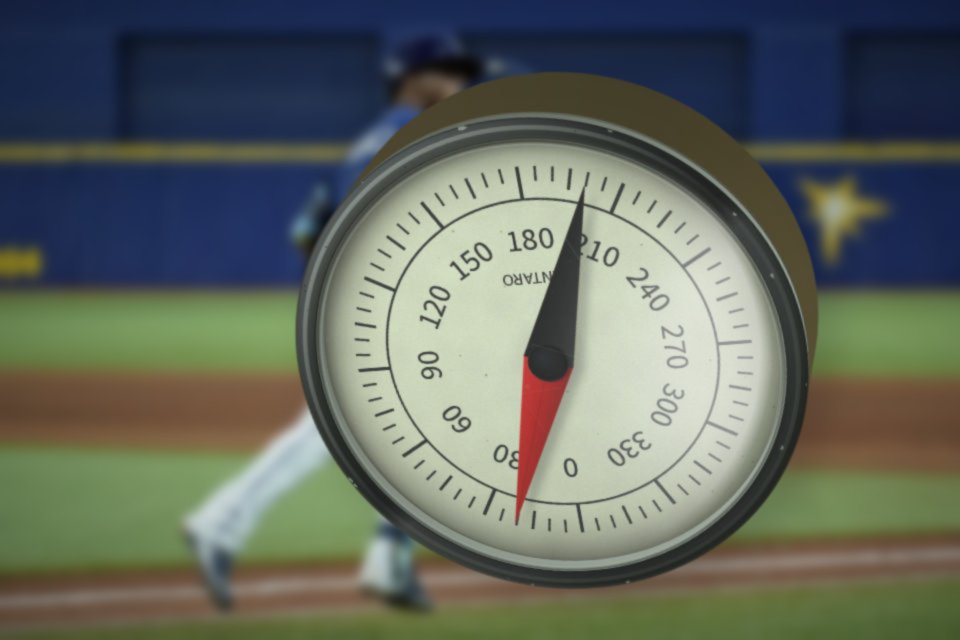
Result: 20 °
